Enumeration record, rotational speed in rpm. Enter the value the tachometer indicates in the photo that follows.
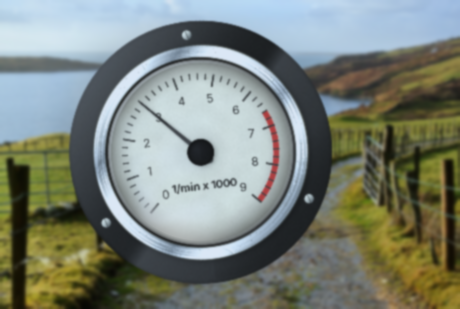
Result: 3000 rpm
